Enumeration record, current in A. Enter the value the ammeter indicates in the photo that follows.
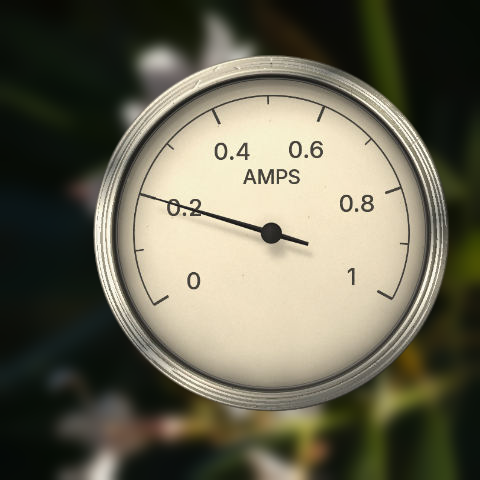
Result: 0.2 A
